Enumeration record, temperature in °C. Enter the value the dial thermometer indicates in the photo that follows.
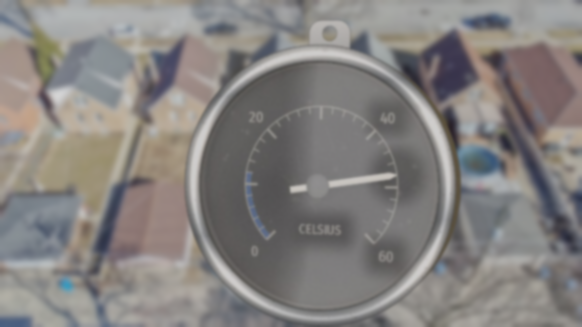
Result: 48 °C
